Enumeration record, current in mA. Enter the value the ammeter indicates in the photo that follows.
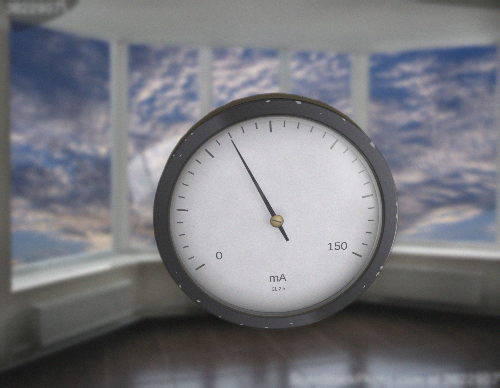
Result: 60 mA
